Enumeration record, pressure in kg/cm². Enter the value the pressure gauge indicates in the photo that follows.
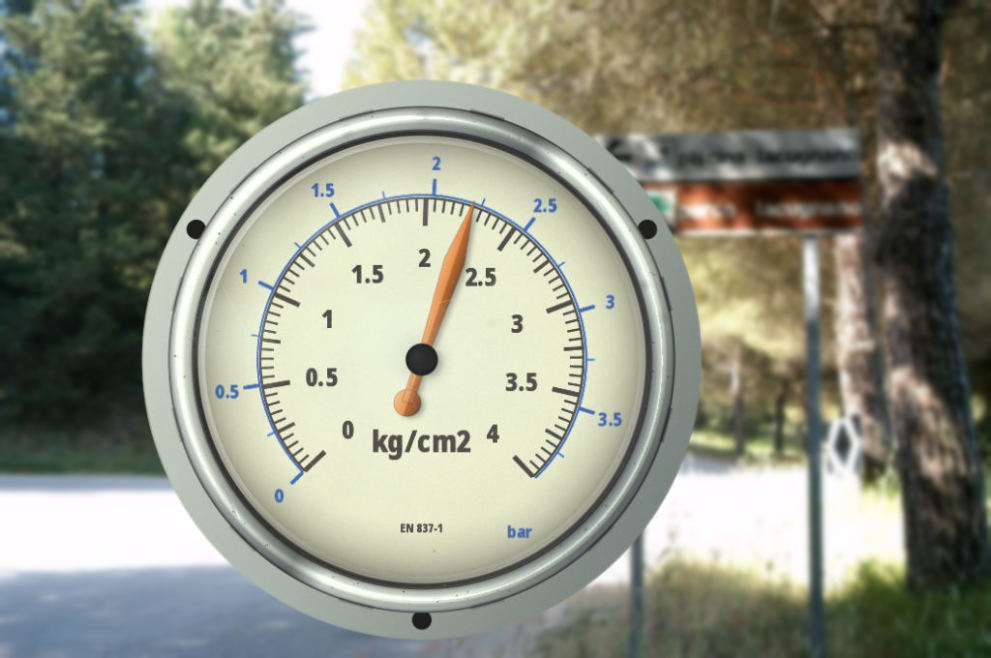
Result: 2.25 kg/cm²
